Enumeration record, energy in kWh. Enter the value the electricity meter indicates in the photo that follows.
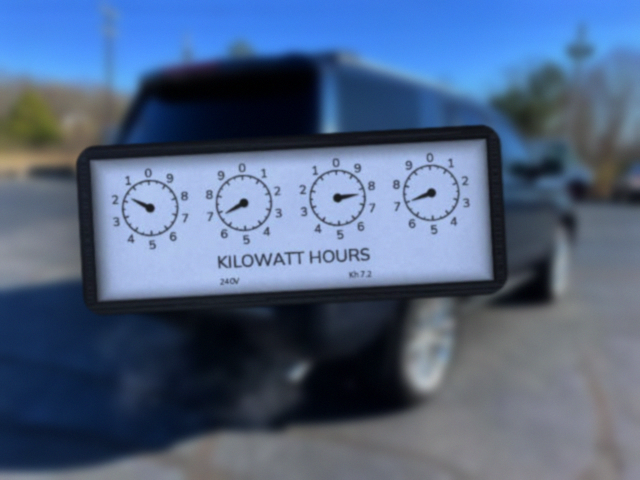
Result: 1677 kWh
